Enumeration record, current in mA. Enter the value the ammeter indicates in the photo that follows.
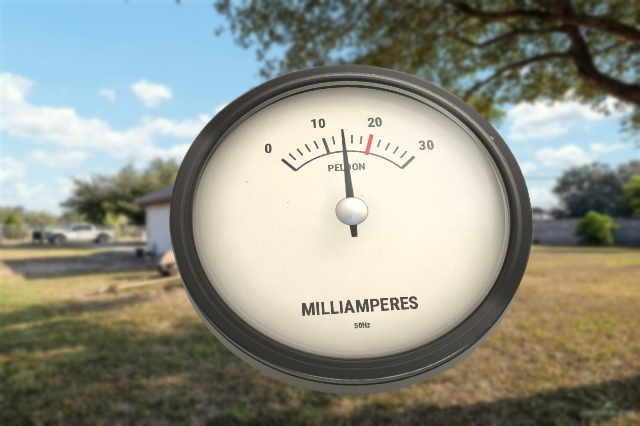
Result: 14 mA
